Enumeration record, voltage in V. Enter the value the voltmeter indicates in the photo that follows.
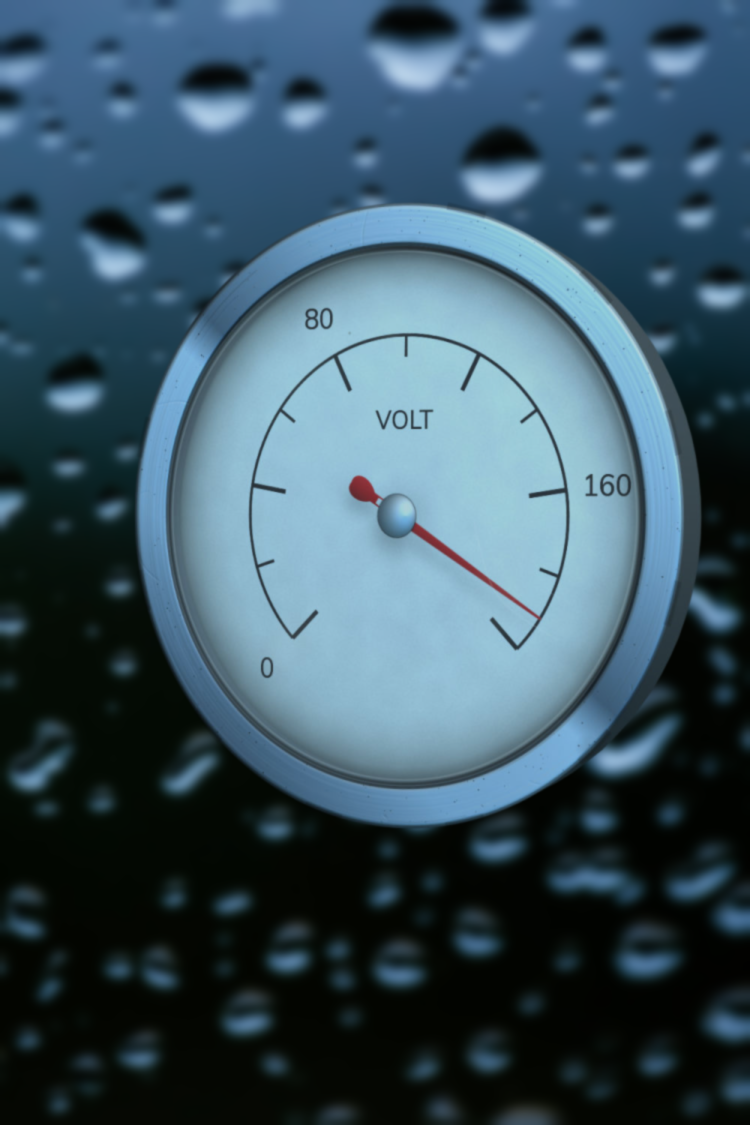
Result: 190 V
